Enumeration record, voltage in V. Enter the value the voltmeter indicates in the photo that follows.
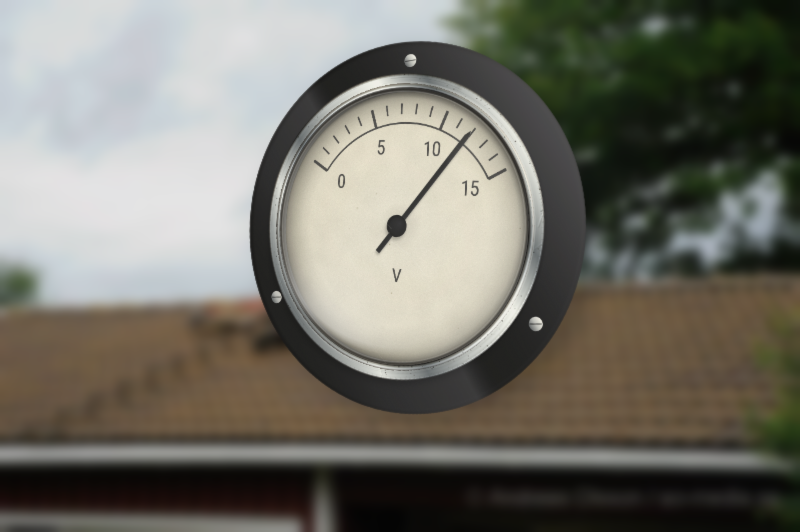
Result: 12 V
